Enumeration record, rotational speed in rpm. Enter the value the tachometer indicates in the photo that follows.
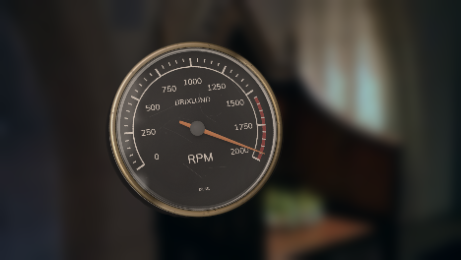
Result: 1950 rpm
